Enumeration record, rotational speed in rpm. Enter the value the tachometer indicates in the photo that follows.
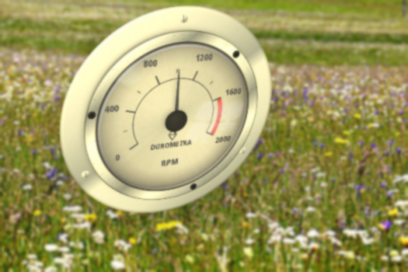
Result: 1000 rpm
